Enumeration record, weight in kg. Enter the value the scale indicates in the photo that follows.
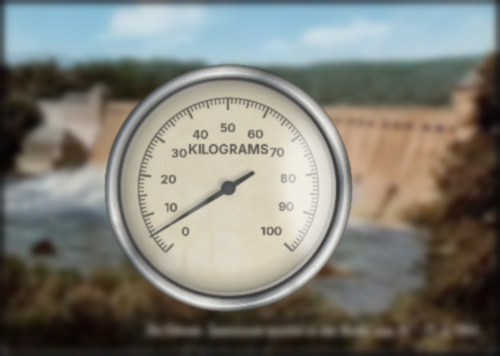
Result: 5 kg
